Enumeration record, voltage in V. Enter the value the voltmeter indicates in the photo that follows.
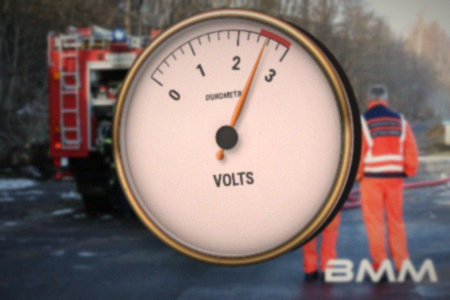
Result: 2.6 V
